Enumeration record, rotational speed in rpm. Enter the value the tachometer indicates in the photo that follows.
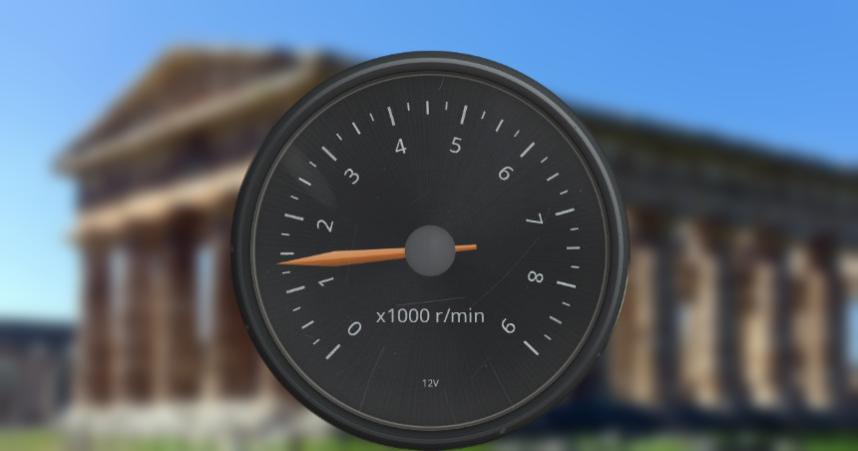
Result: 1375 rpm
